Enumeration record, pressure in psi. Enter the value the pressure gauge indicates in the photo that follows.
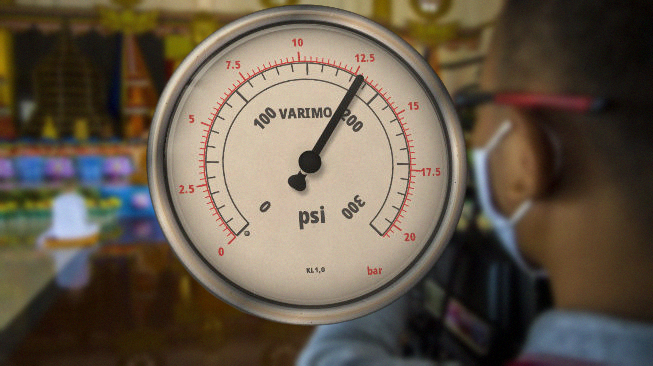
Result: 185 psi
